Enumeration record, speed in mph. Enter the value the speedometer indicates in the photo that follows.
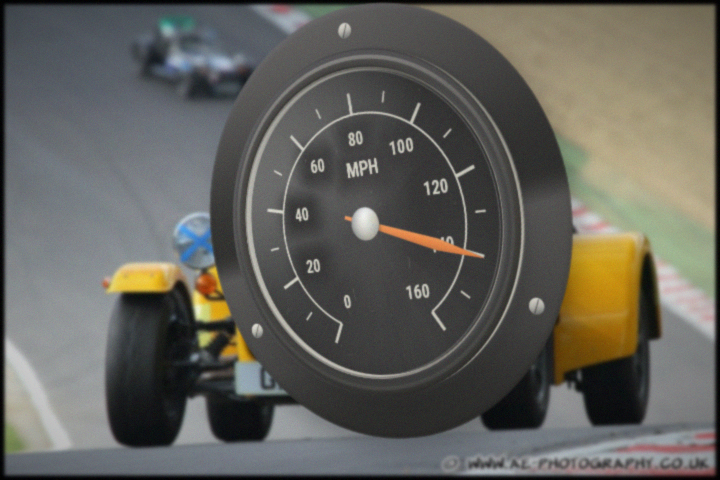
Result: 140 mph
